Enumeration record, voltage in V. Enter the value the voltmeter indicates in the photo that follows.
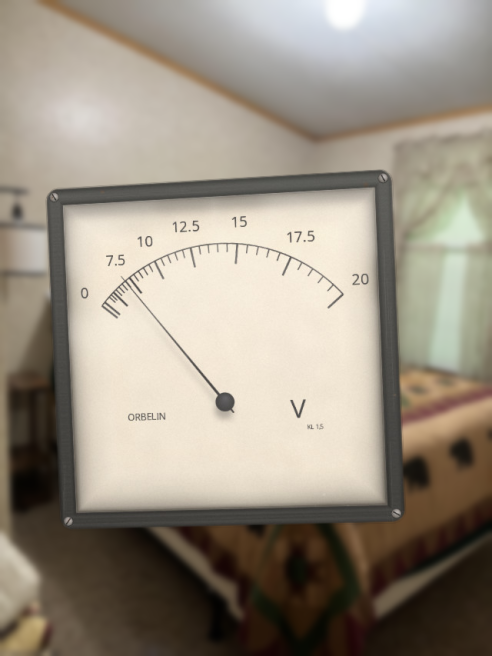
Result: 7 V
